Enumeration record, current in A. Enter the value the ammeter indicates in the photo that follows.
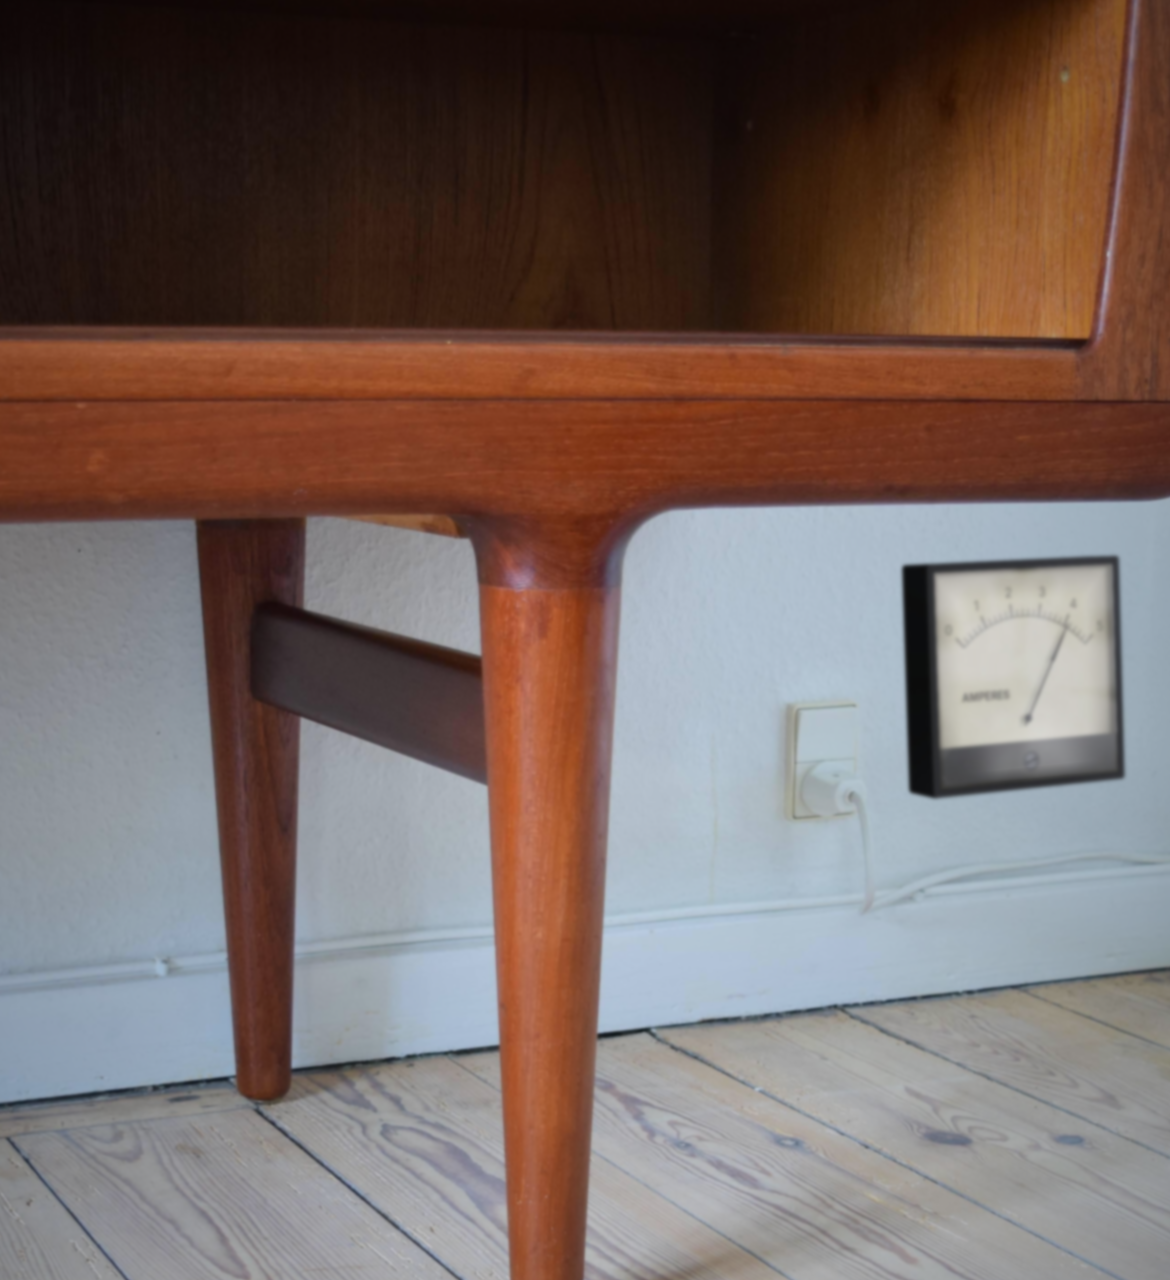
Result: 4 A
